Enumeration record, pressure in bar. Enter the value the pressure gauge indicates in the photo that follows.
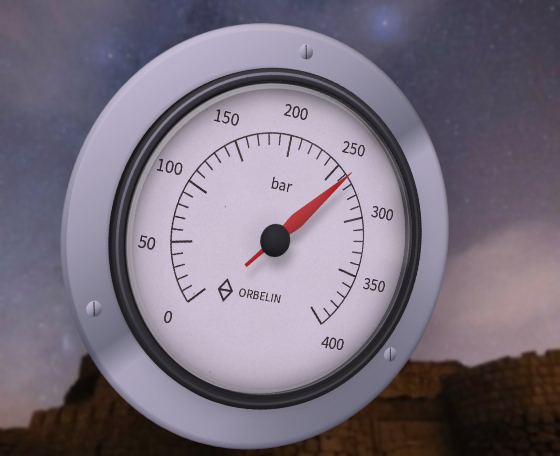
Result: 260 bar
